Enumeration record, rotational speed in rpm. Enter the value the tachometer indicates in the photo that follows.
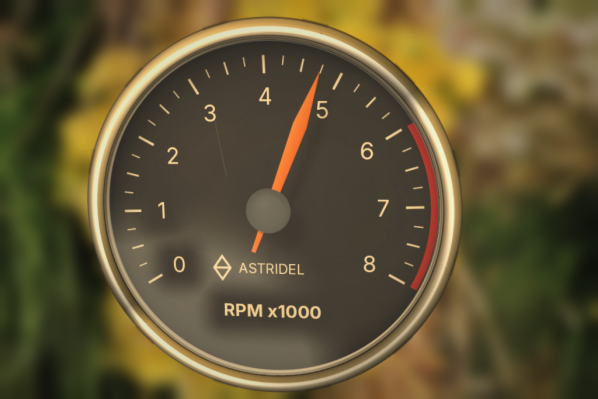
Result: 4750 rpm
